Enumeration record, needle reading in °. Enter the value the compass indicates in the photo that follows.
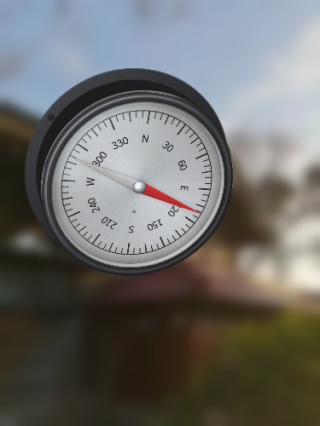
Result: 110 °
